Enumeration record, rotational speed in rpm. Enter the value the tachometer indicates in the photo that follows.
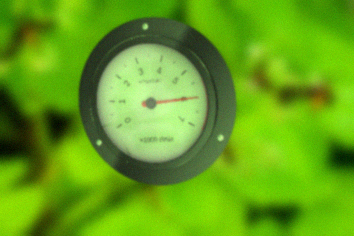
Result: 6000 rpm
